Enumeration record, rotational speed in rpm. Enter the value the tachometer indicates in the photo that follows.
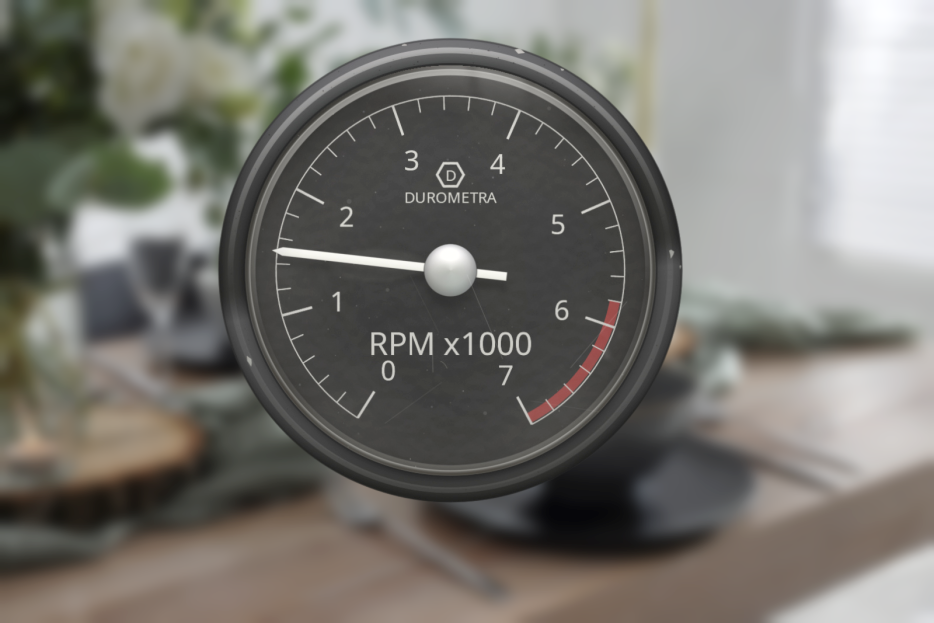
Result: 1500 rpm
